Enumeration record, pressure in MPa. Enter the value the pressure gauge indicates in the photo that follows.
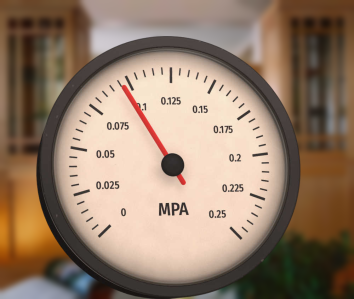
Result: 0.095 MPa
